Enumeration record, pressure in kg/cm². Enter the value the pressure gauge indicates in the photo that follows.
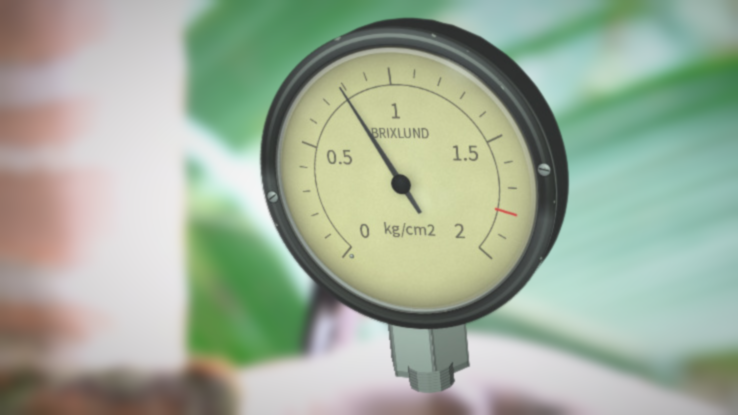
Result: 0.8 kg/cm²
